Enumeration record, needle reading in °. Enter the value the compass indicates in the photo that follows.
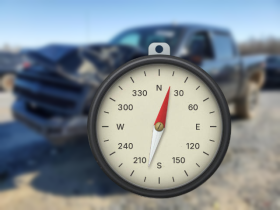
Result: 15 °
